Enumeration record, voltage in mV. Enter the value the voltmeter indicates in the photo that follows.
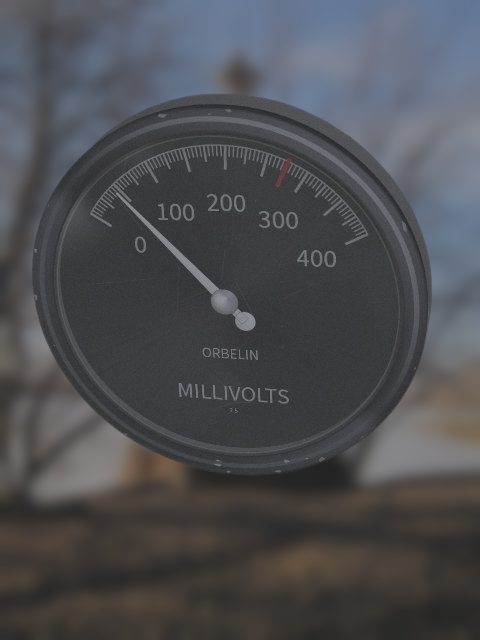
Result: 50 mV
